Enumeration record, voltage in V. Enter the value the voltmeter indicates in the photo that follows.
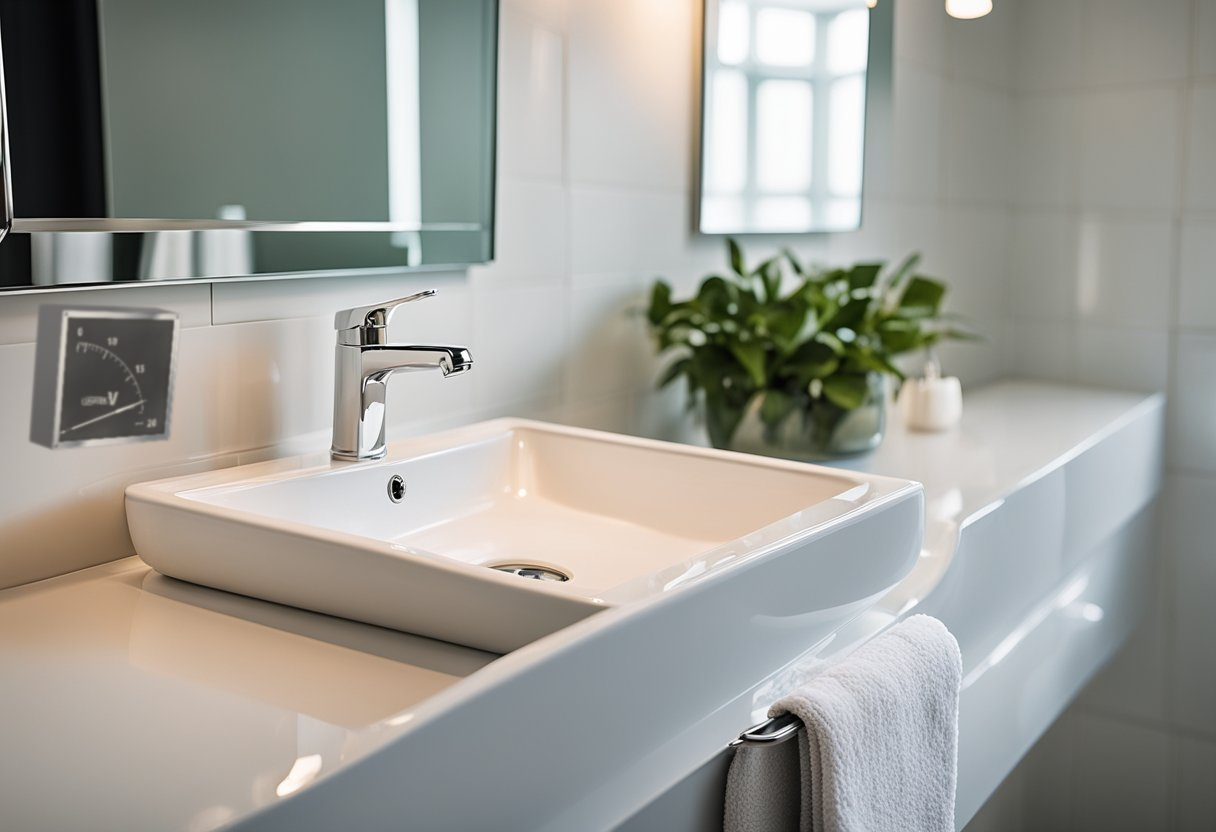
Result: 18 V
